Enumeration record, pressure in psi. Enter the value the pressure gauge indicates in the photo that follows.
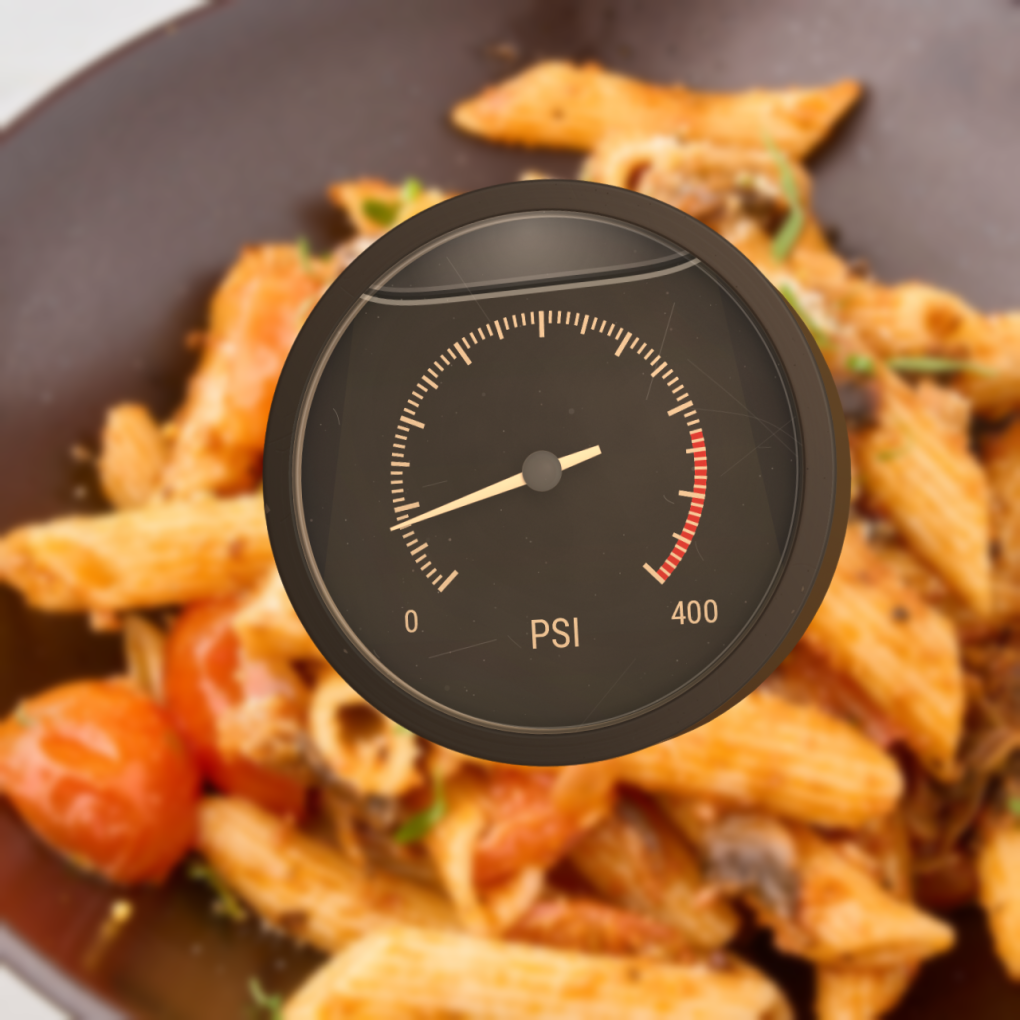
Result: 40 psi
